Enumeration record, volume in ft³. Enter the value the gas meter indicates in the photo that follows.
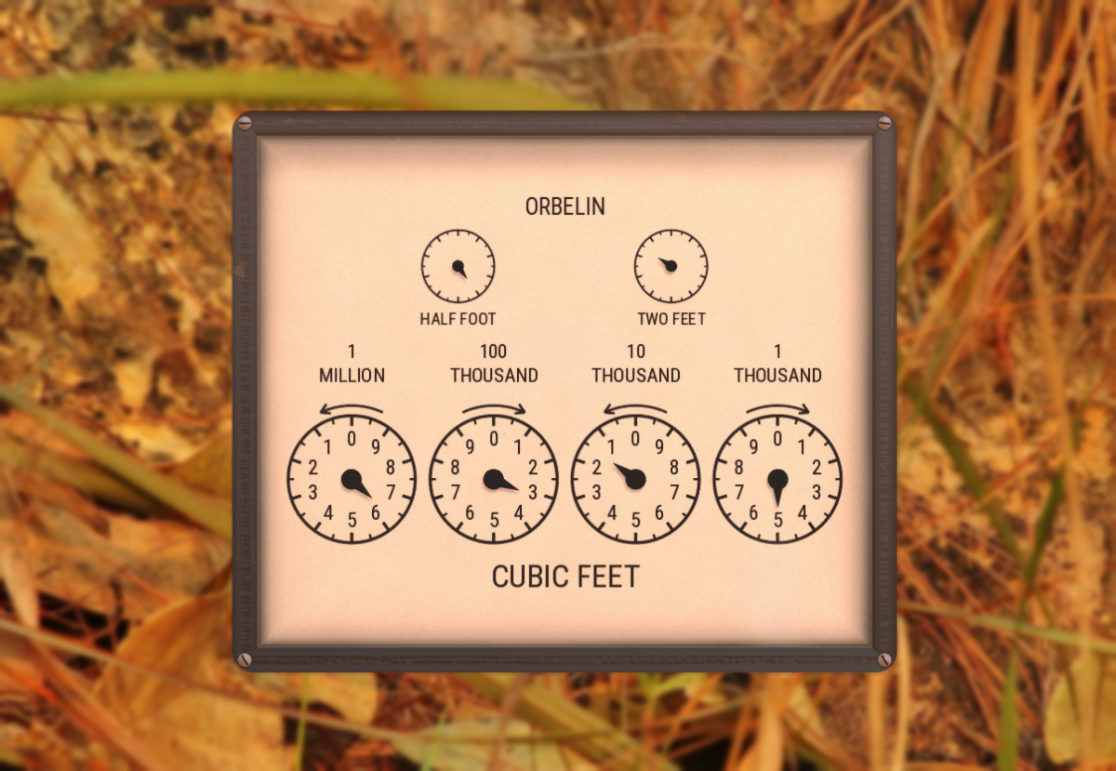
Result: 631500 ft³
